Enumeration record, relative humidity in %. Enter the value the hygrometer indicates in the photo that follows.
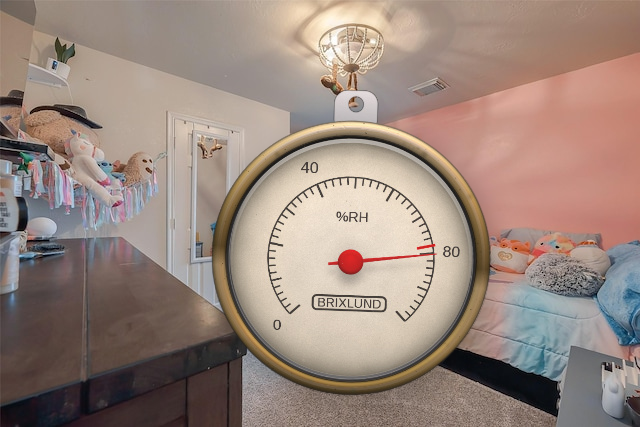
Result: 80 %
